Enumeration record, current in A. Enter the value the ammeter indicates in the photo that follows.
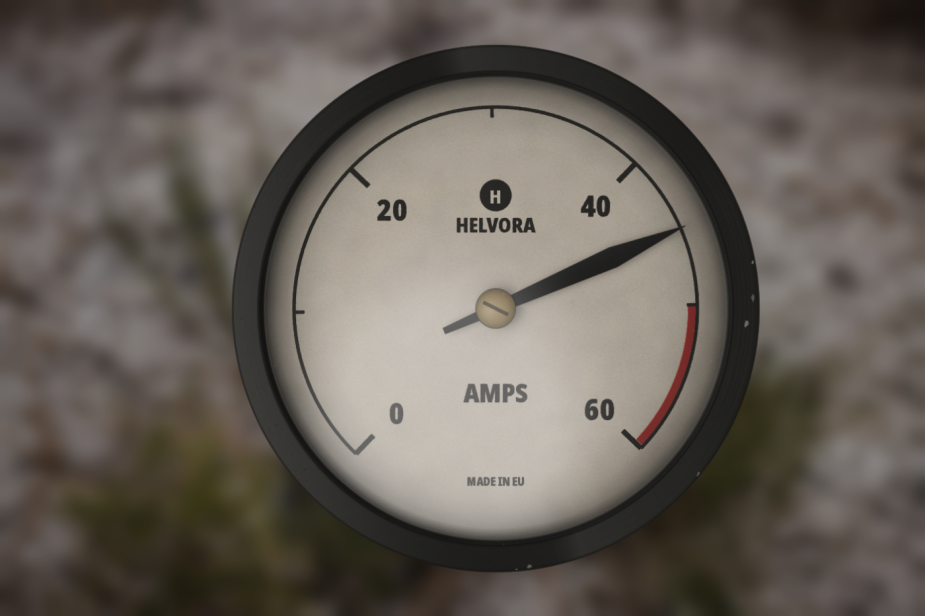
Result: 45 A
